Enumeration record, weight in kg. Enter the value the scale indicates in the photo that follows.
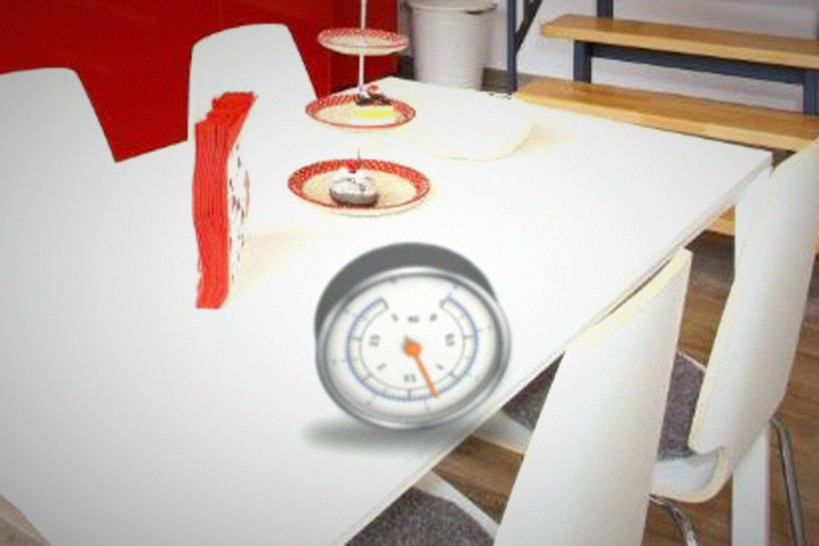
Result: 1.25 kg
